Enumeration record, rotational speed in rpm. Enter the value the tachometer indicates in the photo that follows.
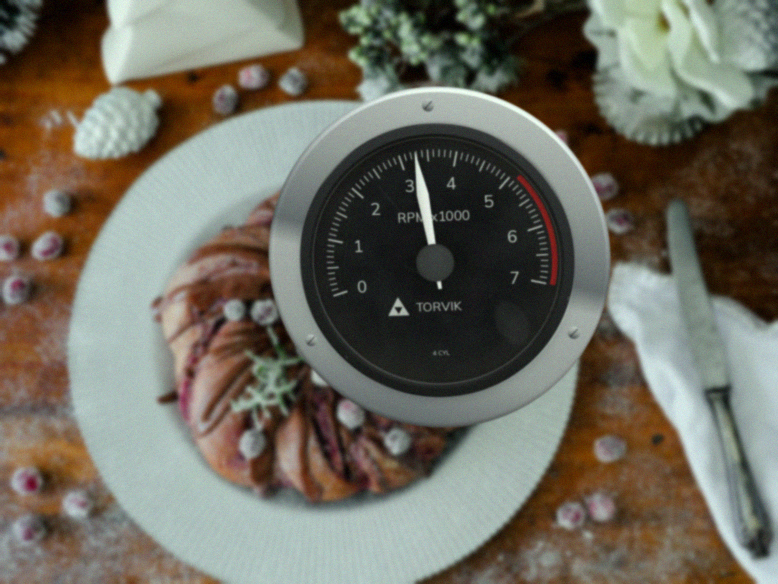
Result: 3300 rpm
